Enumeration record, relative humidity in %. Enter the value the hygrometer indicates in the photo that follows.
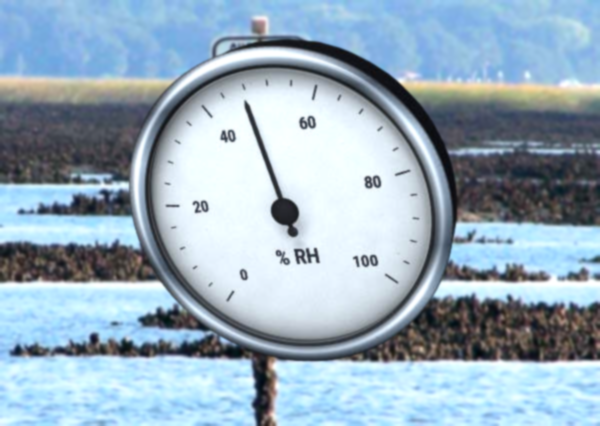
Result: 48 %
